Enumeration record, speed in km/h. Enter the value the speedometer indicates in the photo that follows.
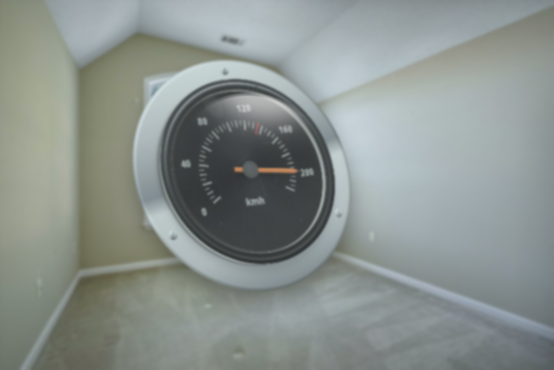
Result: 200 km/h
